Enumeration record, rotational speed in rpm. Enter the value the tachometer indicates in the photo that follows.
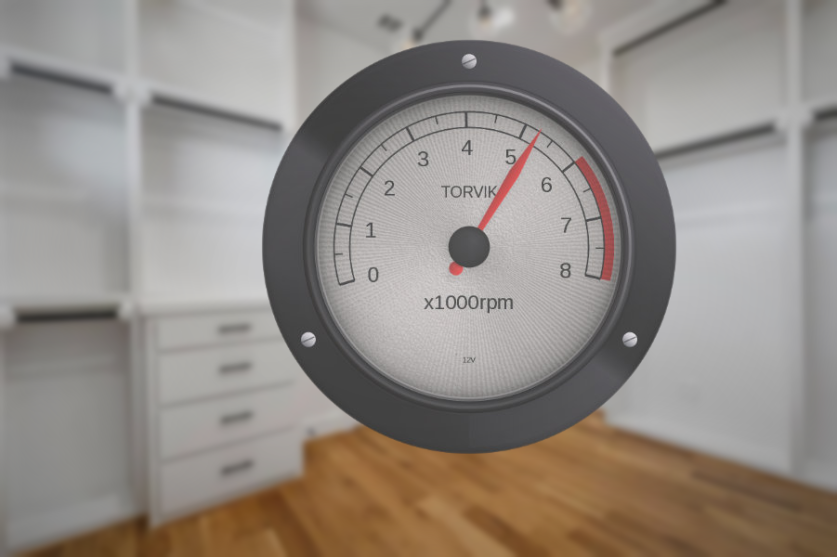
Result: 5250 rpm
